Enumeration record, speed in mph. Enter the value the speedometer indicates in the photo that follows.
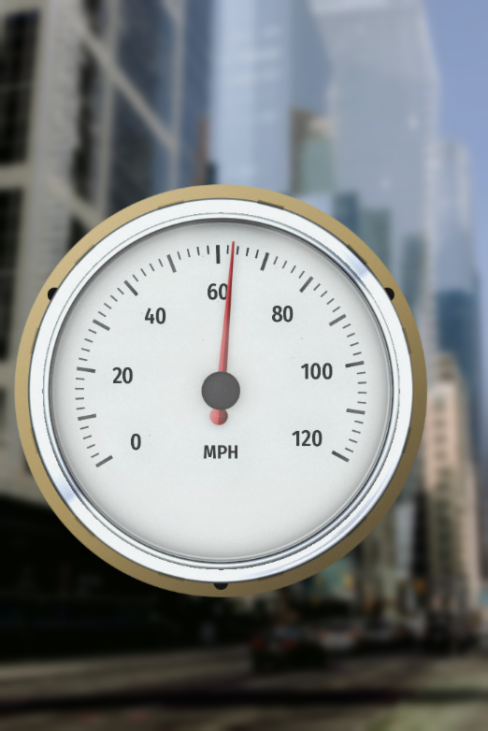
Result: 63 mph
